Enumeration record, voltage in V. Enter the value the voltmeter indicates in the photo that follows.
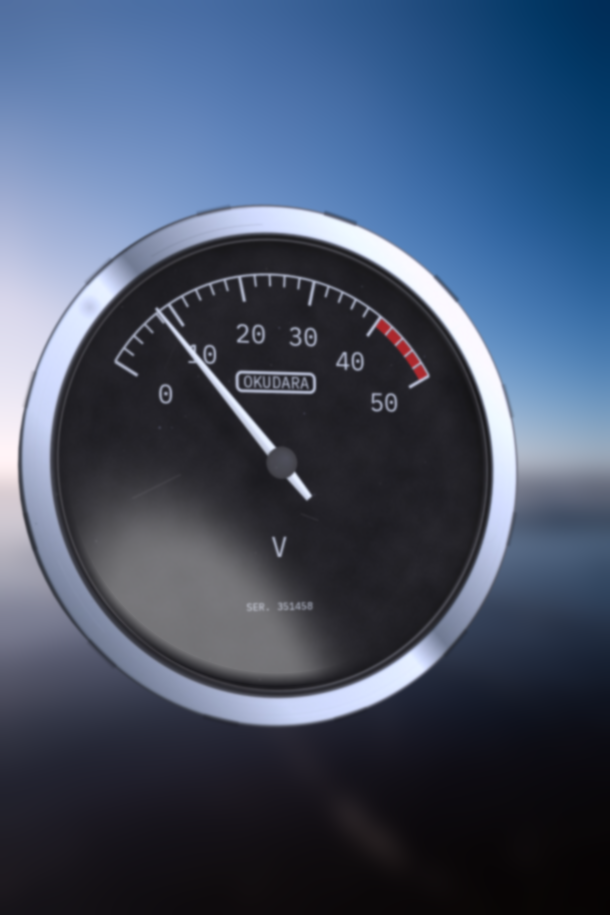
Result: 8 V
